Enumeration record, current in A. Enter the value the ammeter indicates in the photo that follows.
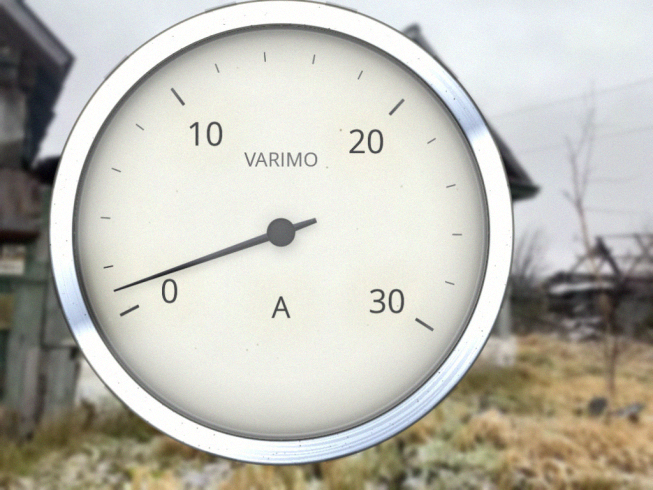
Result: 1 A
